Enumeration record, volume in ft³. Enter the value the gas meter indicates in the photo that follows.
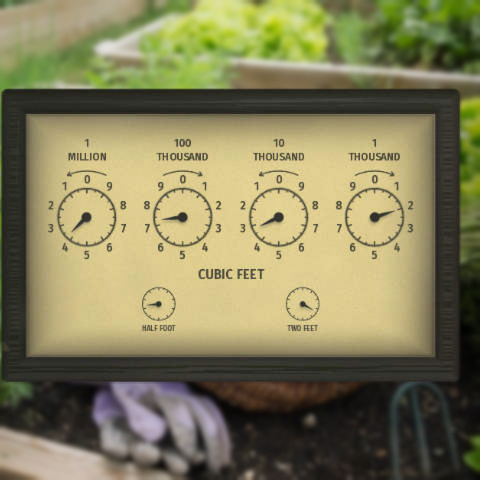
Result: 373200 ft³
